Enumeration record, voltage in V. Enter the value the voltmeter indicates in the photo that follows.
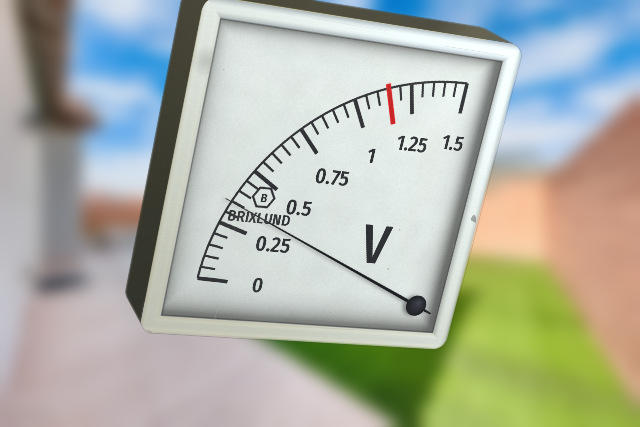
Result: 0.35 V
